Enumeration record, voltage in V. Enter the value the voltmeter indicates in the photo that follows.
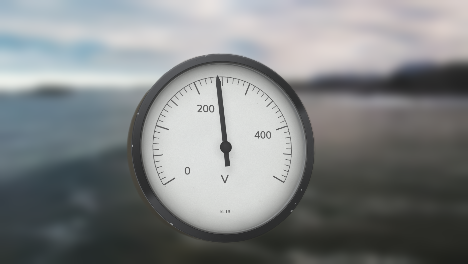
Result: 240 V
